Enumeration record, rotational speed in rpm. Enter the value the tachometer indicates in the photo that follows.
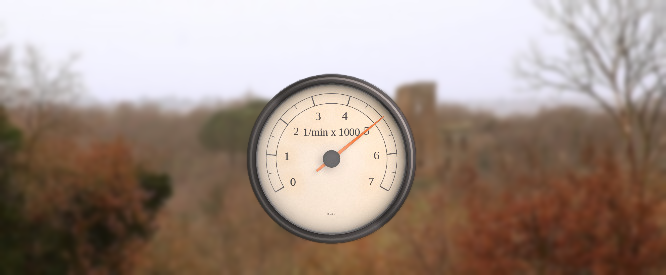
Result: 5000 rpm
